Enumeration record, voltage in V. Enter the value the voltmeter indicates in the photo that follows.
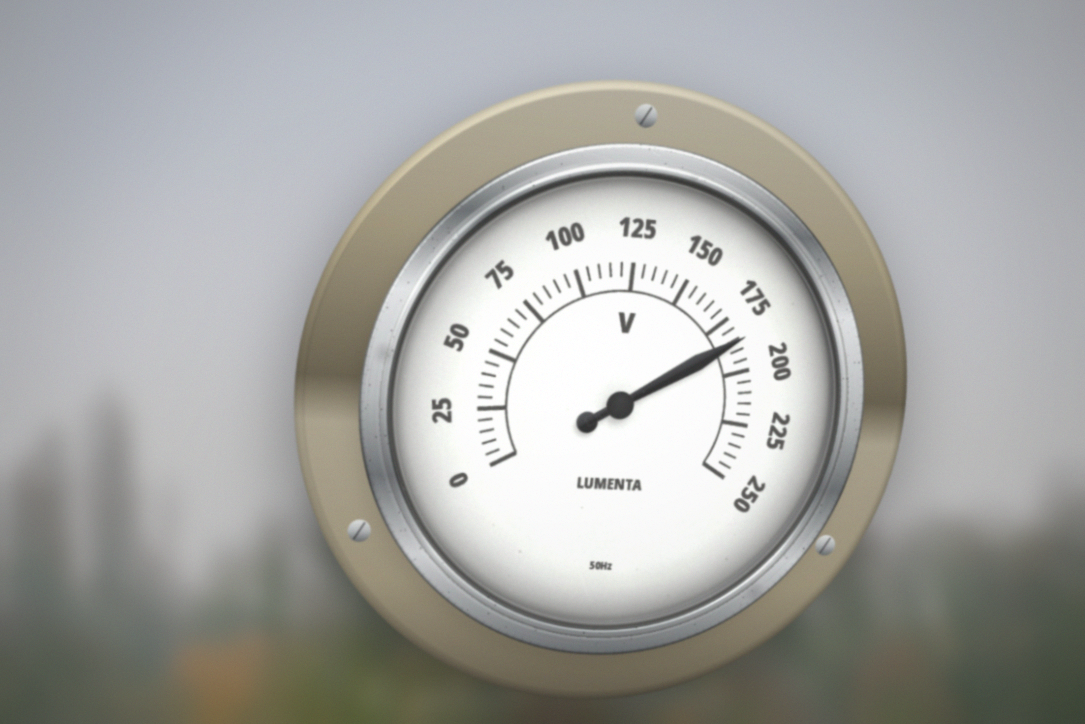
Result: 185 V
